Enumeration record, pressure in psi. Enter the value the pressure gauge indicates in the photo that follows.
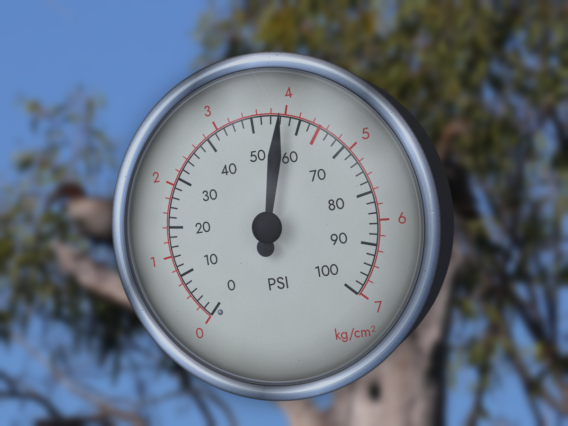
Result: 56 psi
